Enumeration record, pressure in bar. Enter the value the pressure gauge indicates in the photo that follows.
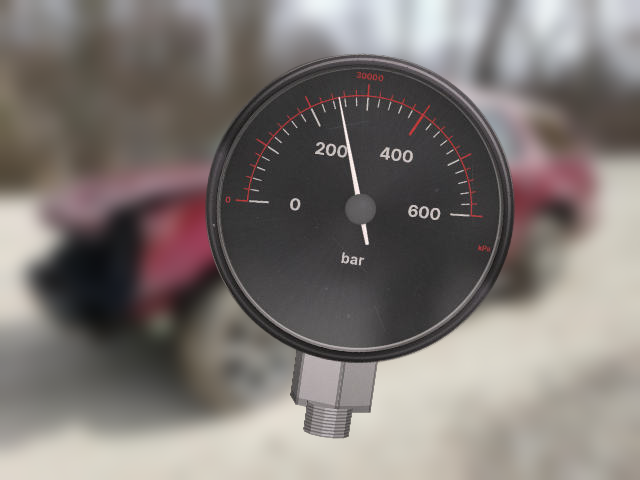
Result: 250 bar
